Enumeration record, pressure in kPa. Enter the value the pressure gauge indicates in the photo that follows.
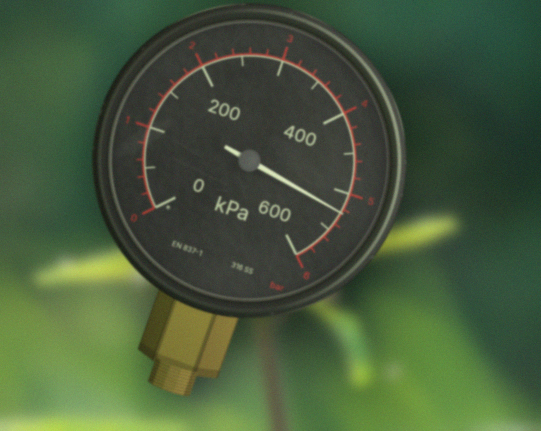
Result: 525 kPa
